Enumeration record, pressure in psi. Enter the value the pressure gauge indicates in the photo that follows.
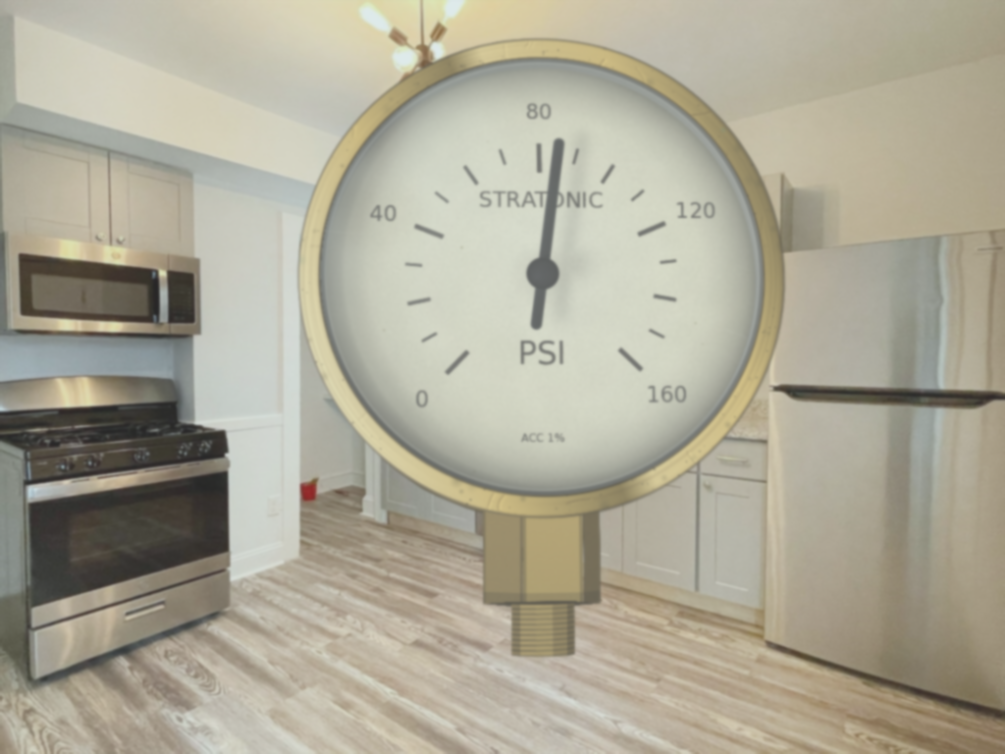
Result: 85 psi
